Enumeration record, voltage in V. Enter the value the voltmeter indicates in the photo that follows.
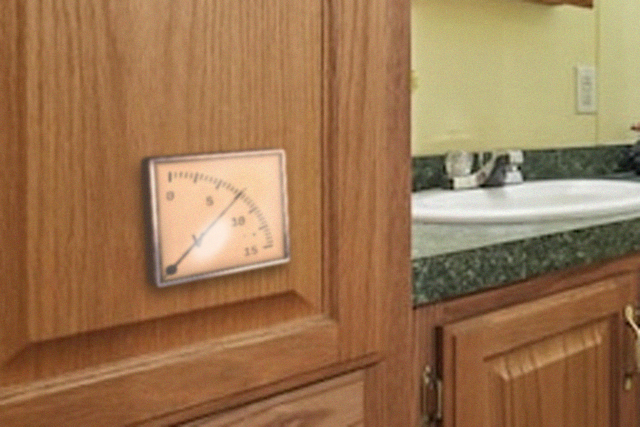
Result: 7.5 V
